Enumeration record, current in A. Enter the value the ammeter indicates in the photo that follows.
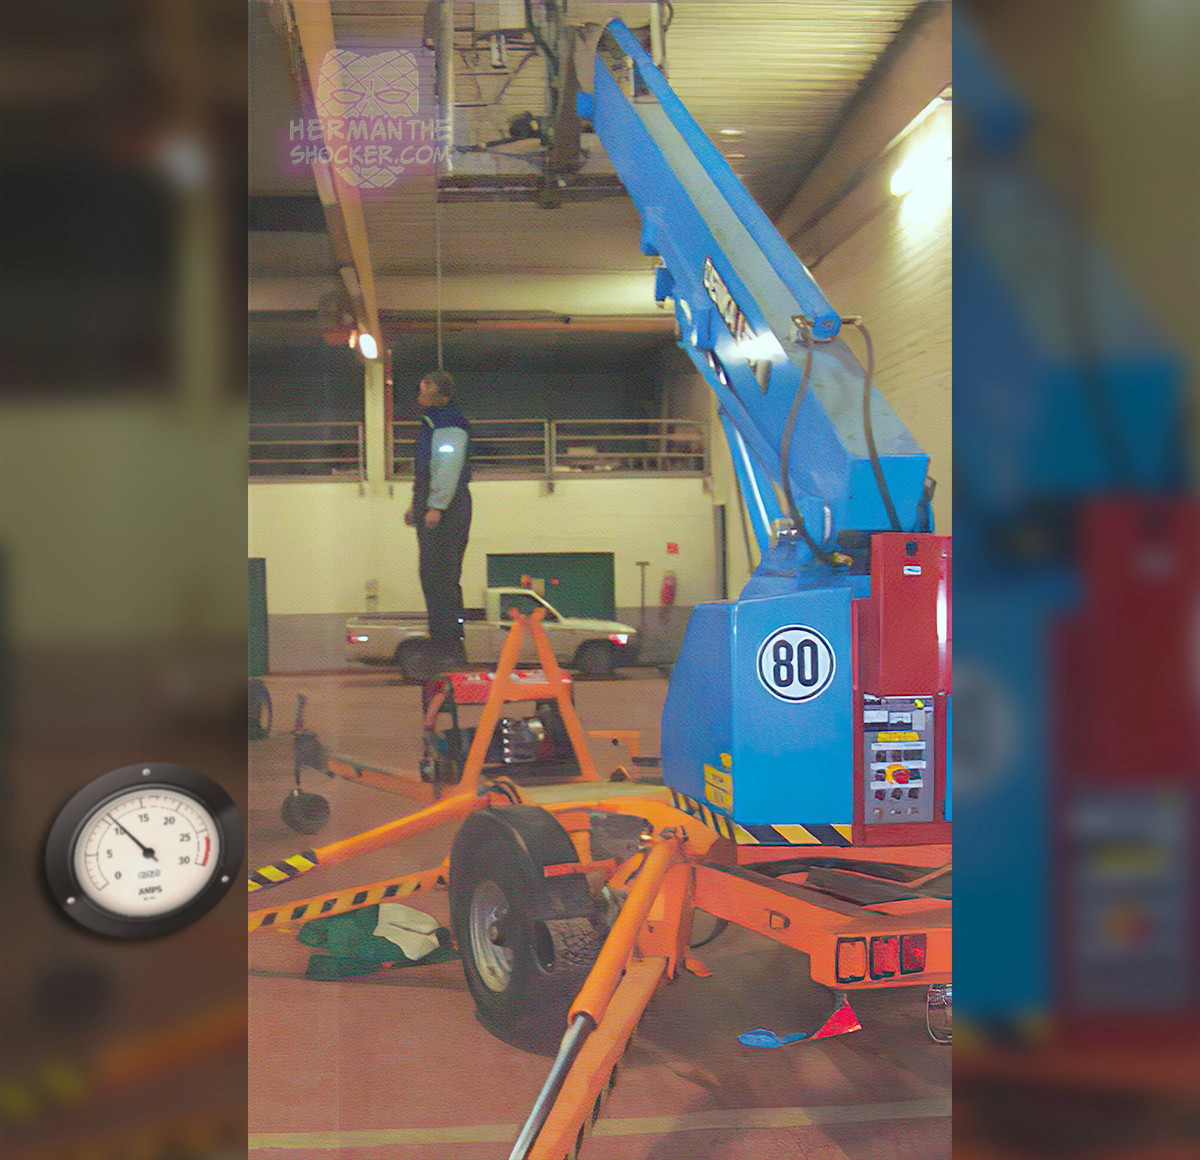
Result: 11 A
